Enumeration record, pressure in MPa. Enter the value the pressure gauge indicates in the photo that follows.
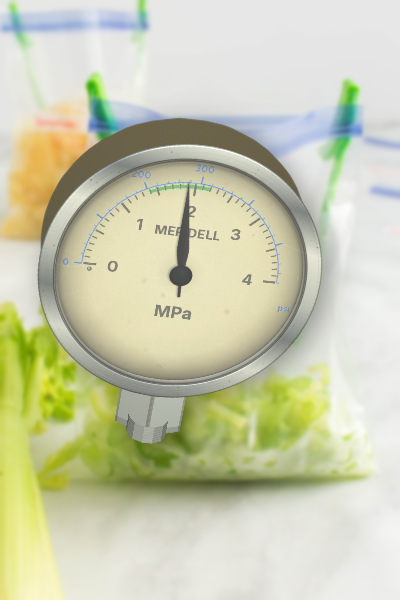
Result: 1.9 MPa
